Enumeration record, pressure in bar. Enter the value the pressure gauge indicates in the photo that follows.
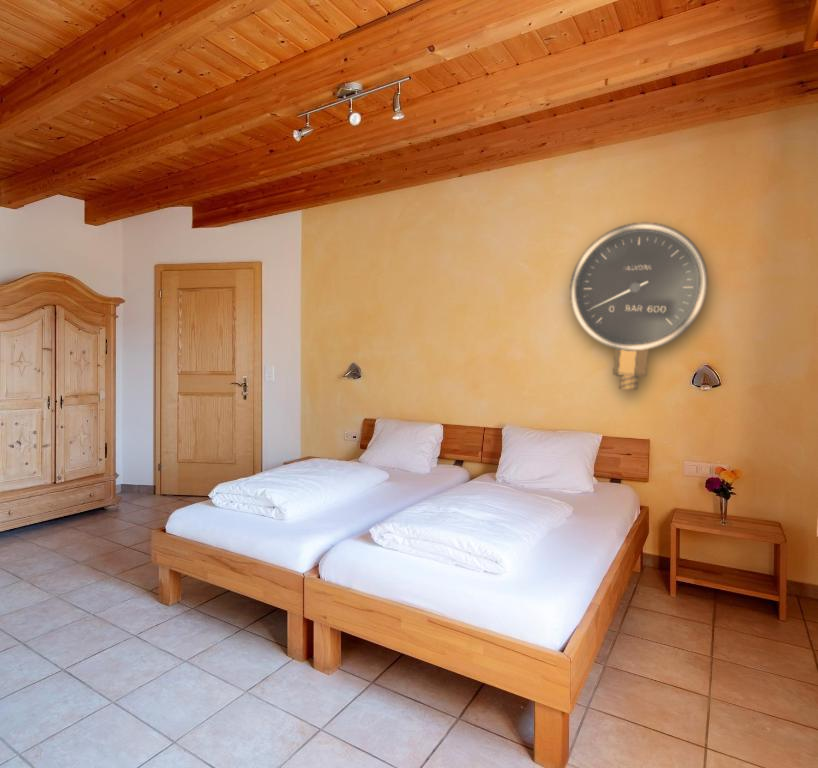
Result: 40 bar
